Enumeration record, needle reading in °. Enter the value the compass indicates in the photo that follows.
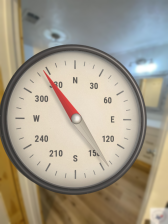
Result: 325 °
